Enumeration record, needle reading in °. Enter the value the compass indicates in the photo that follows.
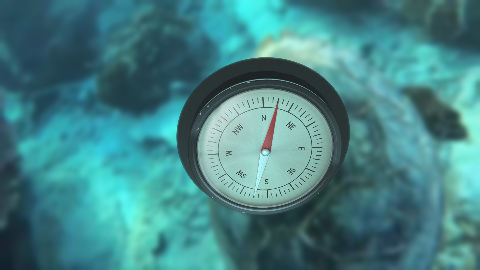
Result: 15 °
